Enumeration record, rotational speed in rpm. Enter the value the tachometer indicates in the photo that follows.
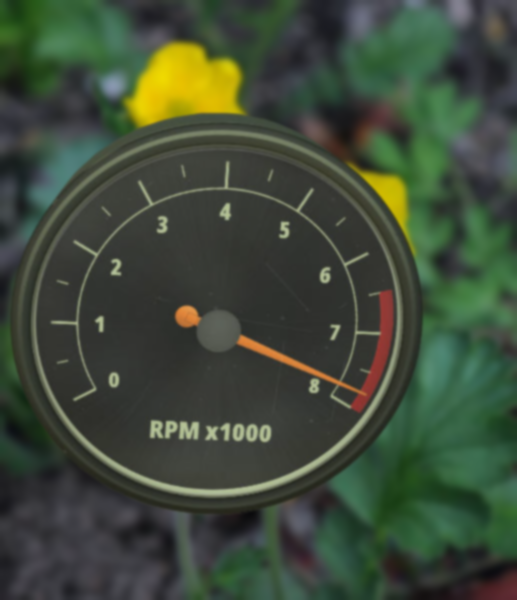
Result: 7750 rpm
